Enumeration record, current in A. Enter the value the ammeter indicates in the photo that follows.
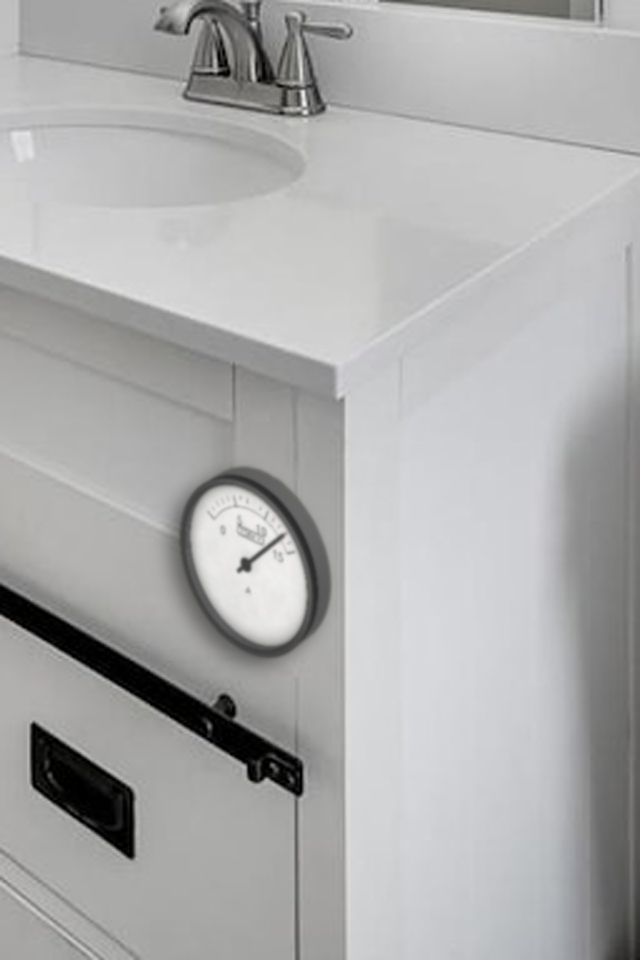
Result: 13 A
